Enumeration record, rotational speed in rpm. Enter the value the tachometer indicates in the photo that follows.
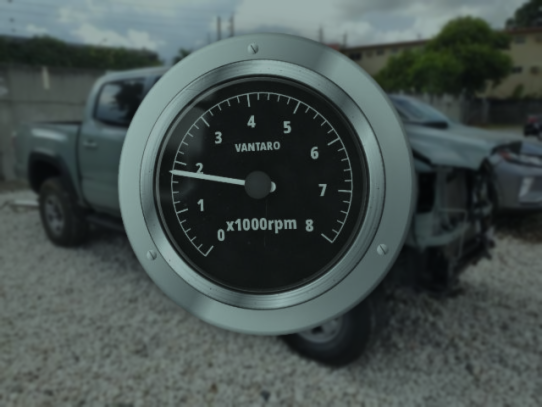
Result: 1800 rpm
